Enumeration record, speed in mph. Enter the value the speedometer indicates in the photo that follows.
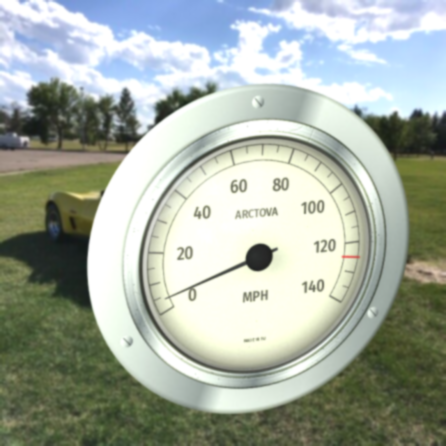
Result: 5 mph
